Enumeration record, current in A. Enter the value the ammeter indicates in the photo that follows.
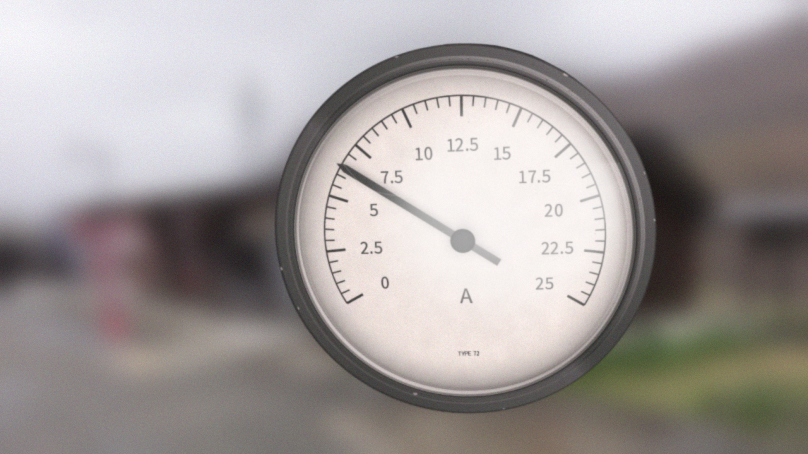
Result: 6.5 A
